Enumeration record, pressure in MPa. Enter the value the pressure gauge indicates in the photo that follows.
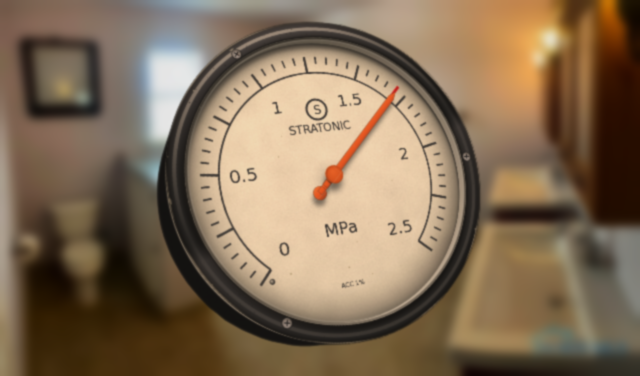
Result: 1.7 MPa
